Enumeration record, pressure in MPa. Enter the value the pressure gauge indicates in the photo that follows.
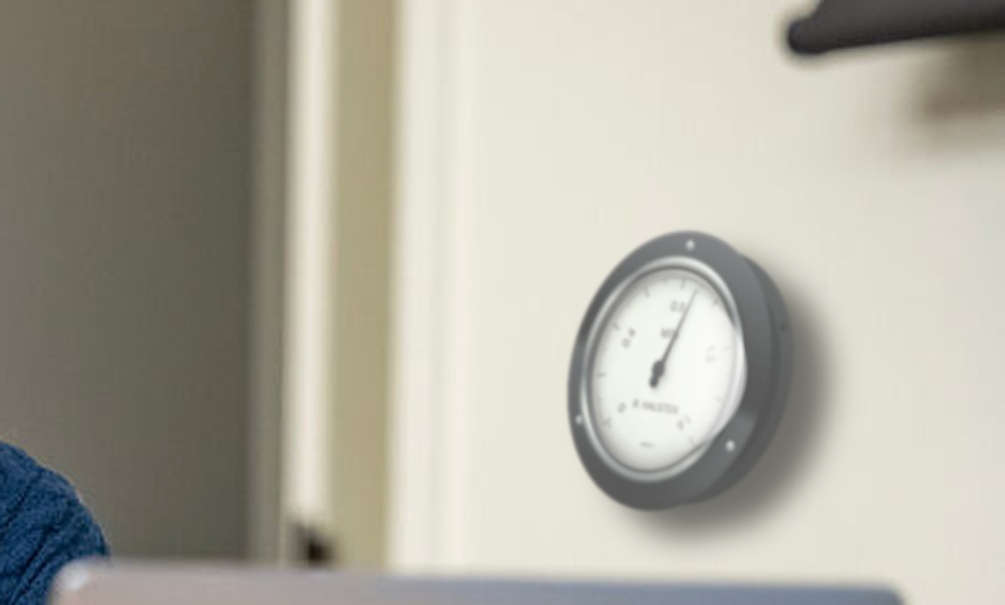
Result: 0.9 MPa
